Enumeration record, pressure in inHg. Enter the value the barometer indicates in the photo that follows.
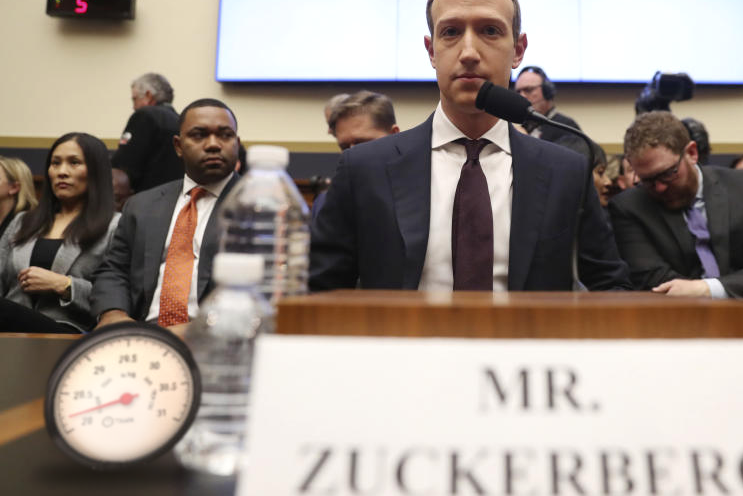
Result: 28.2 inHg
